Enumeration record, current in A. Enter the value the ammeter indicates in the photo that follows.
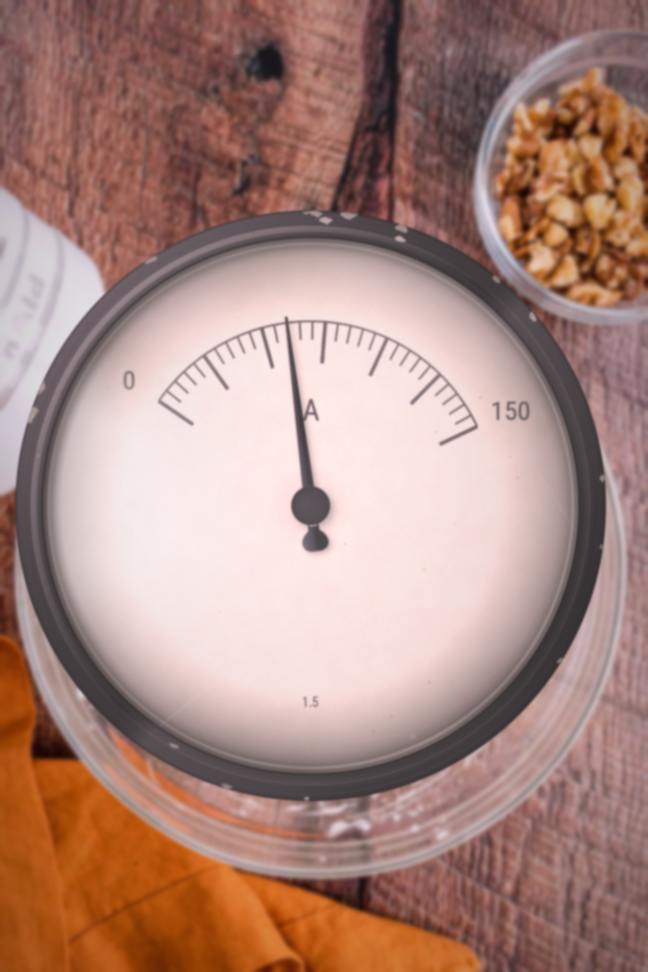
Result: 60 A
